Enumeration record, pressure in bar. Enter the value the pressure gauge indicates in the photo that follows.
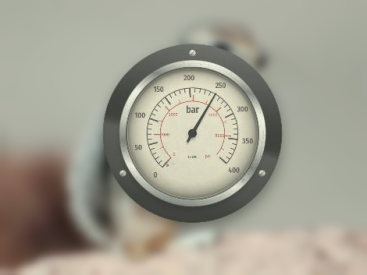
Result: 250 bar
